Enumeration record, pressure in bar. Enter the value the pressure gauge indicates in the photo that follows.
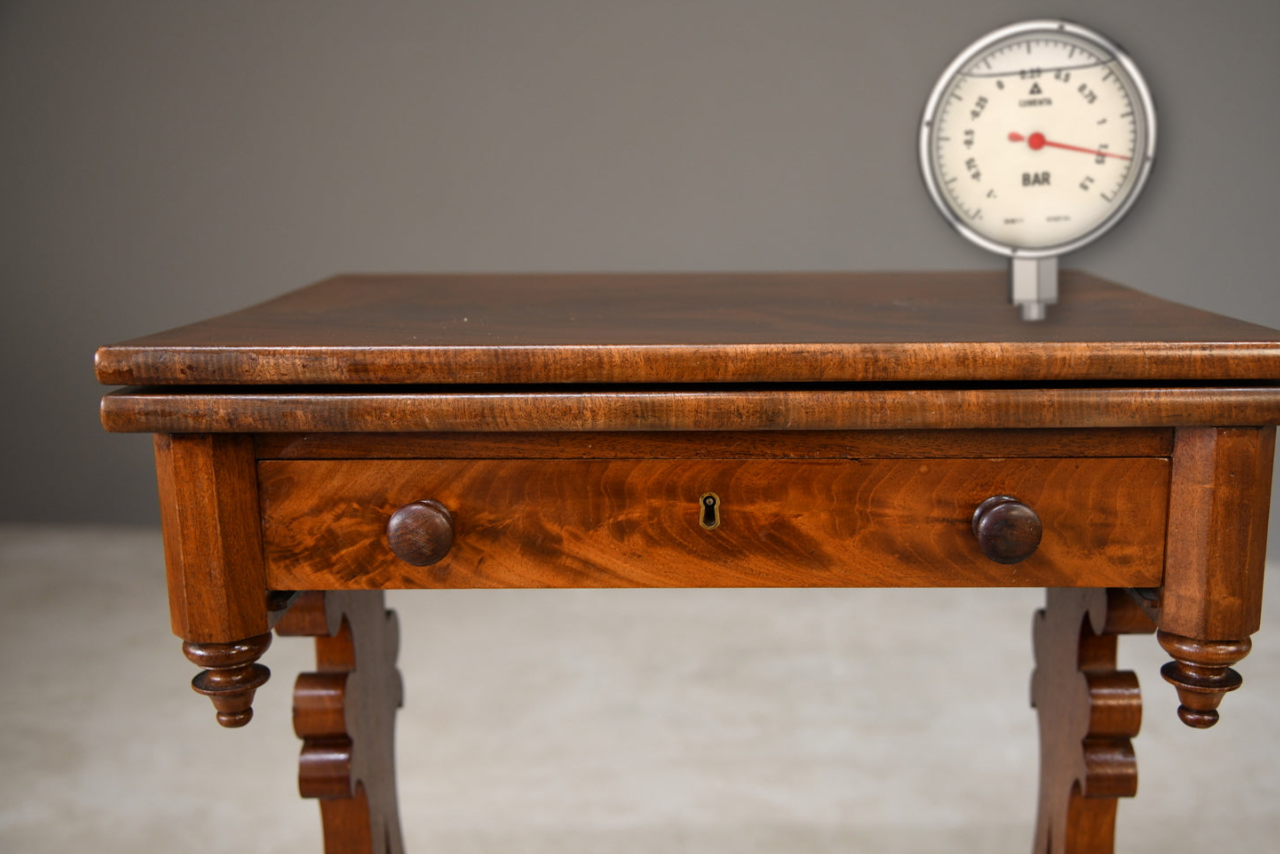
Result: 1.25 bar
